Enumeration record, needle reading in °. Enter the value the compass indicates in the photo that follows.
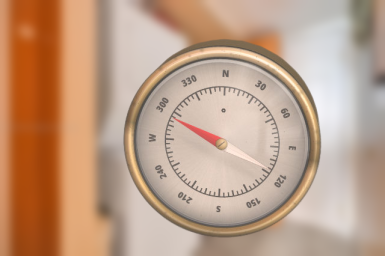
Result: 295 °
